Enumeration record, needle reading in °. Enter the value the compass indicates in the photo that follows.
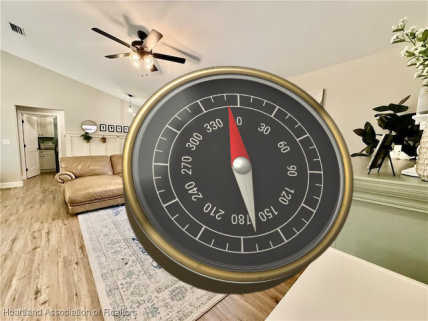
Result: 350 °
